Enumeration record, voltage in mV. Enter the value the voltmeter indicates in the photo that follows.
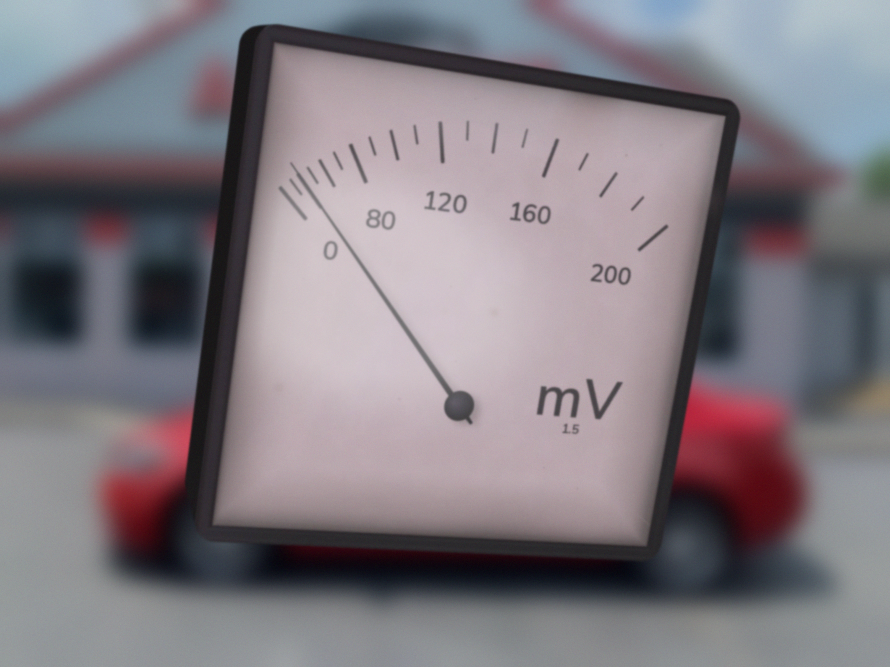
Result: 40 mV
